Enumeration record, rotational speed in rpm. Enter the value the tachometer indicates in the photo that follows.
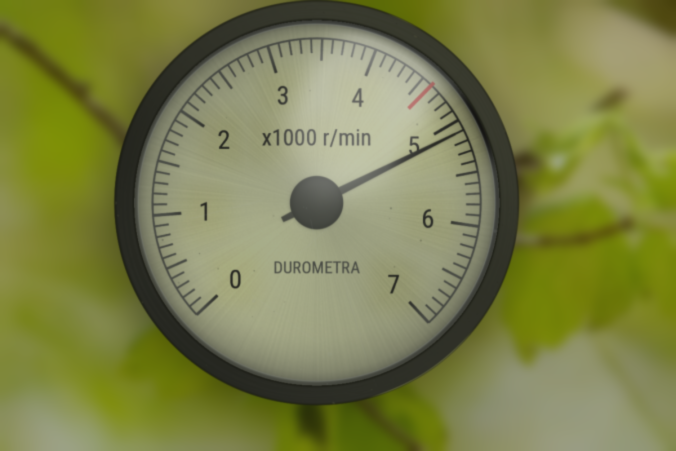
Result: 5100 rpm
